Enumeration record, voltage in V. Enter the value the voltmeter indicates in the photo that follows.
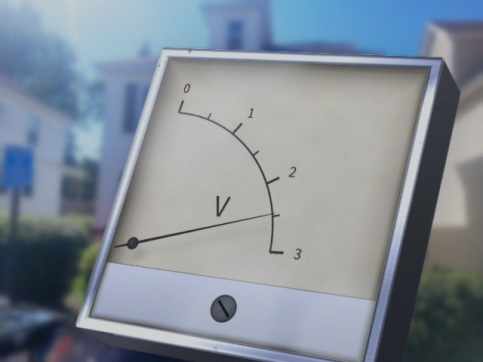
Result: 2.5 V
